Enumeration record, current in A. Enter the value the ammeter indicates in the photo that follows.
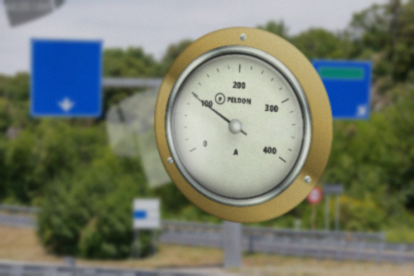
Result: 100 A
